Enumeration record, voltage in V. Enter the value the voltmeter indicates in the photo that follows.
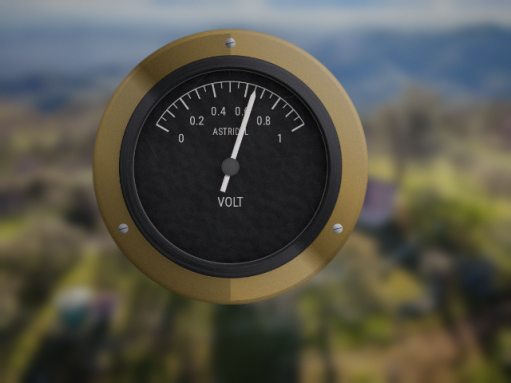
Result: 0.65 V
